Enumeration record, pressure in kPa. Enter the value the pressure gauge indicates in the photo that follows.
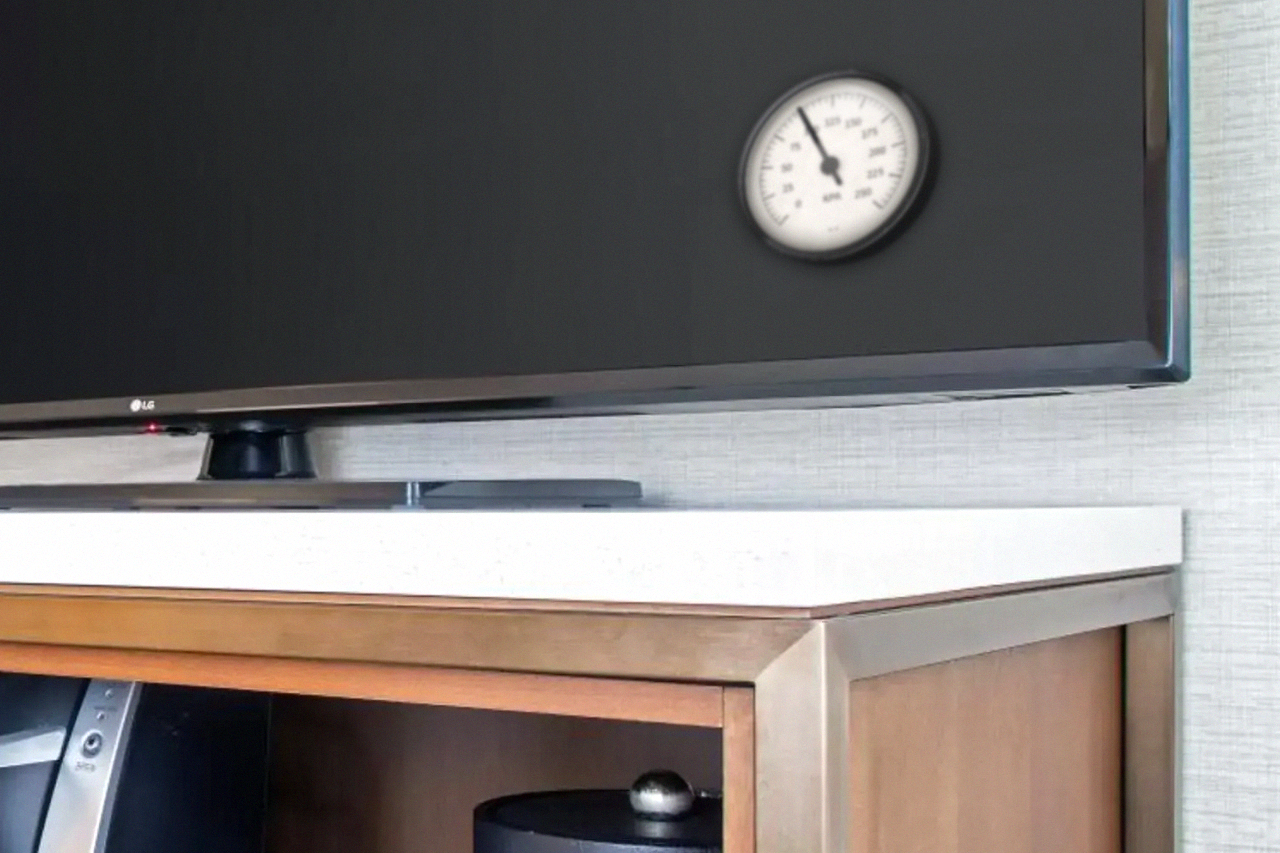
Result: 100 kPa
